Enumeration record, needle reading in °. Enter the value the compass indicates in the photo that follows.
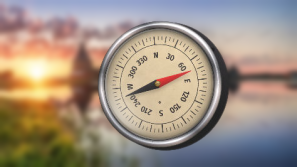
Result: 75 °
